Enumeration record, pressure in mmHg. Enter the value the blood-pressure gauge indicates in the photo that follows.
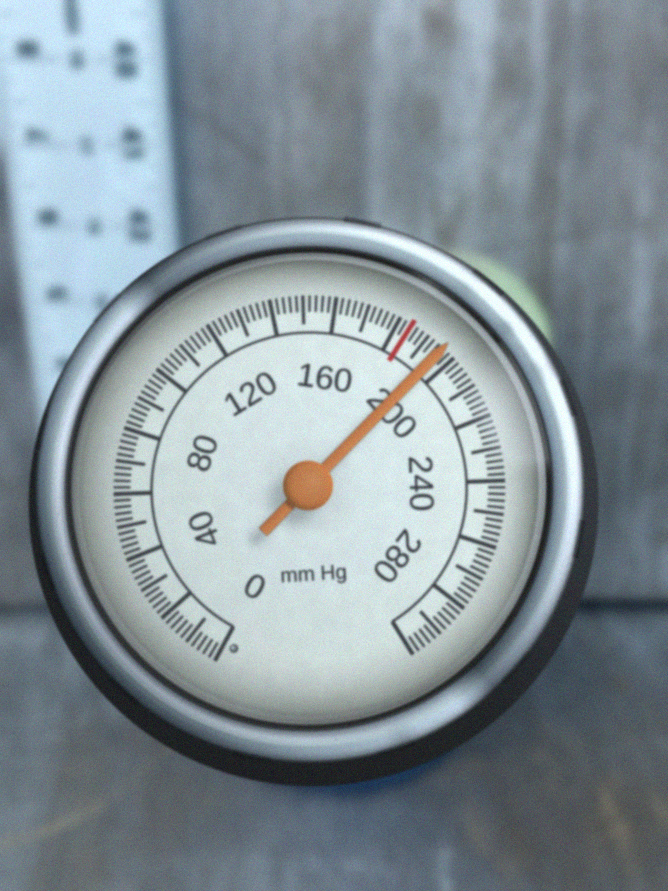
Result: 196 mmHg
